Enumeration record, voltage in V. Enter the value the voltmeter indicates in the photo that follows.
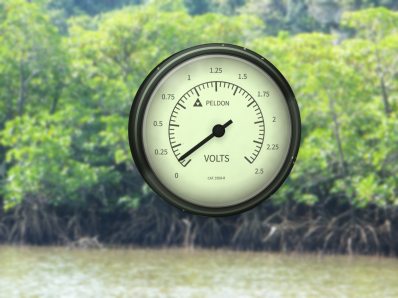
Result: 0.1 V
